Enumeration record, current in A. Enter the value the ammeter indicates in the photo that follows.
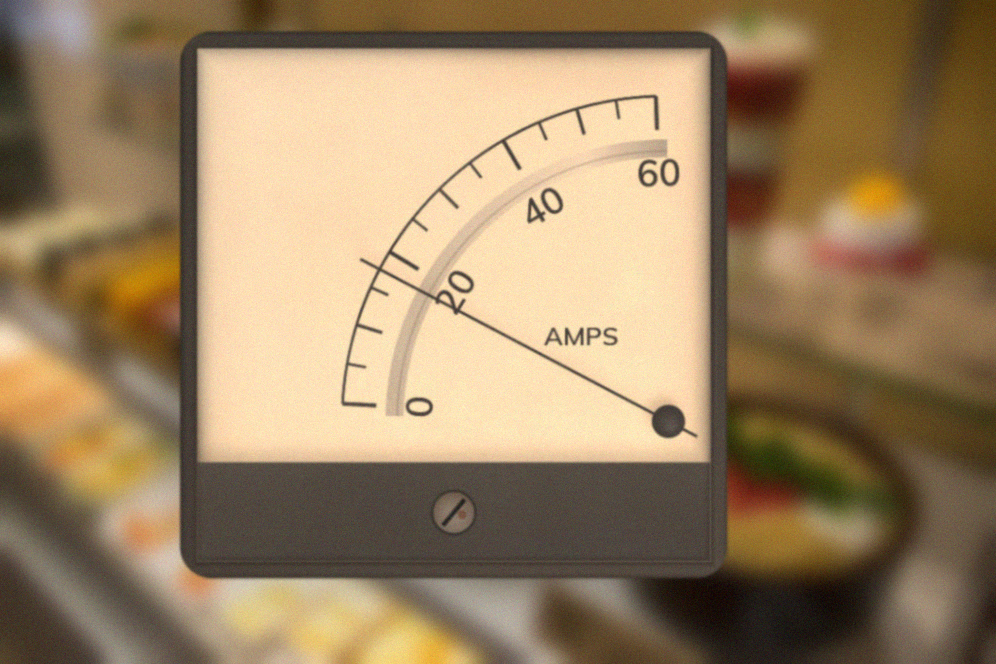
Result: 17.5 A
